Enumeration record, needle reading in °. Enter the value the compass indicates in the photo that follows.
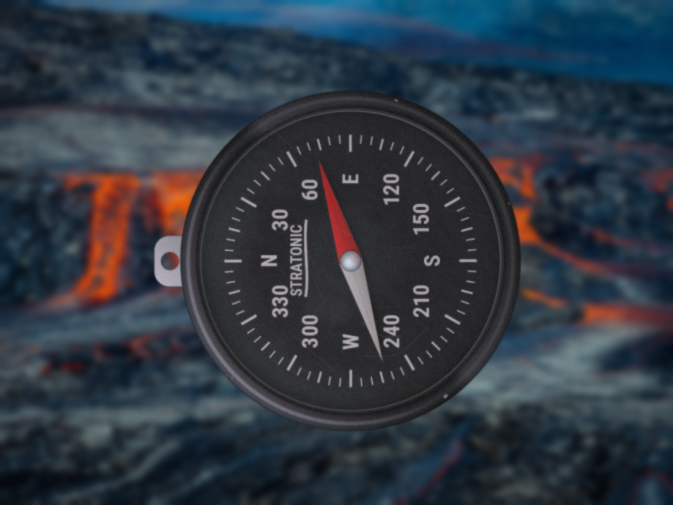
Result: 72.5 °
